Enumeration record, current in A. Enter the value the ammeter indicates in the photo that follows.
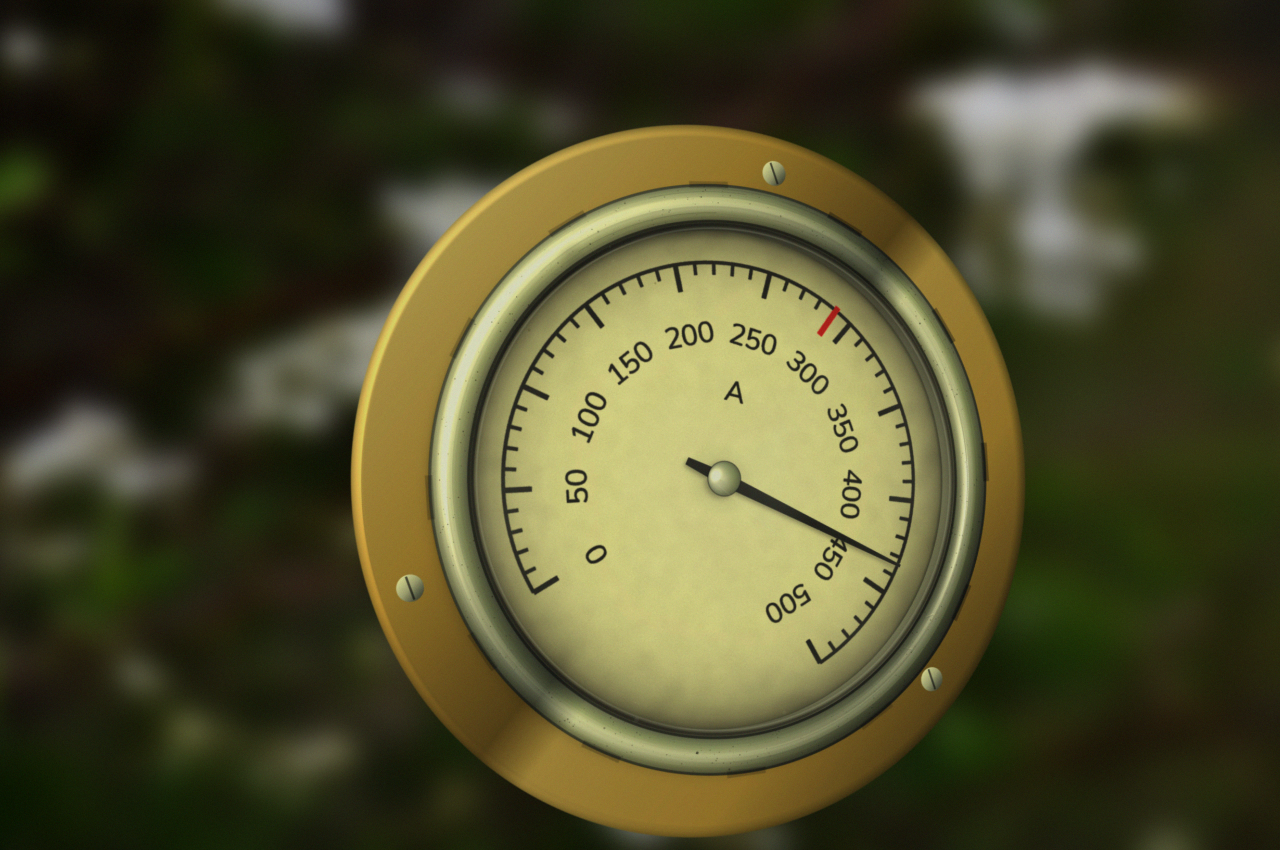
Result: 435 A
